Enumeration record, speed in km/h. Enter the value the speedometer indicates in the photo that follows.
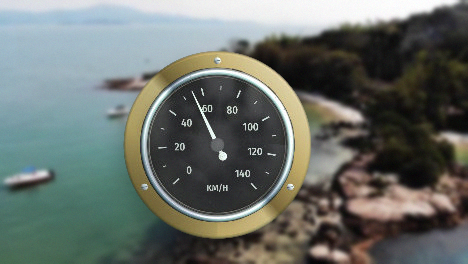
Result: 55 km/h
